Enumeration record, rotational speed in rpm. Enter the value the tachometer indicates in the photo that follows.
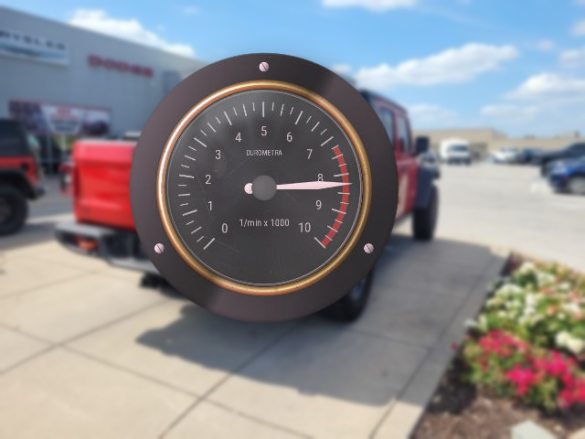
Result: 8250 rpm
